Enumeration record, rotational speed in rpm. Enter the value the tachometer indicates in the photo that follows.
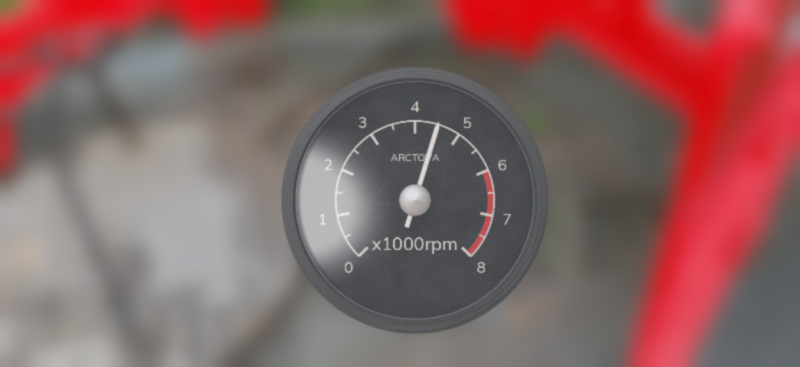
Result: 4500 rpm
